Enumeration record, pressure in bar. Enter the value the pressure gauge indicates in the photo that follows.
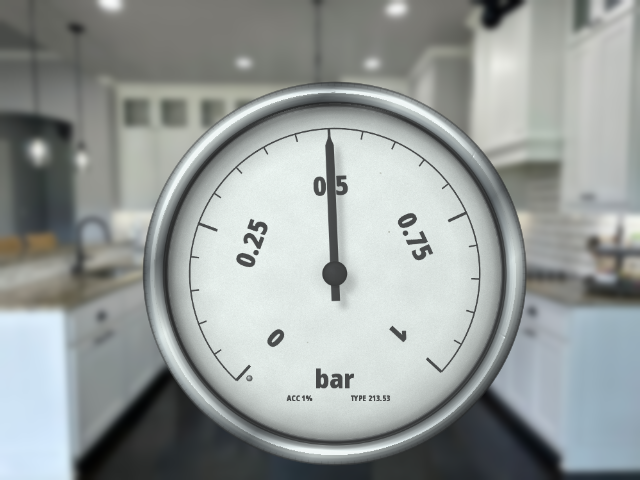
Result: 0.5 bar
